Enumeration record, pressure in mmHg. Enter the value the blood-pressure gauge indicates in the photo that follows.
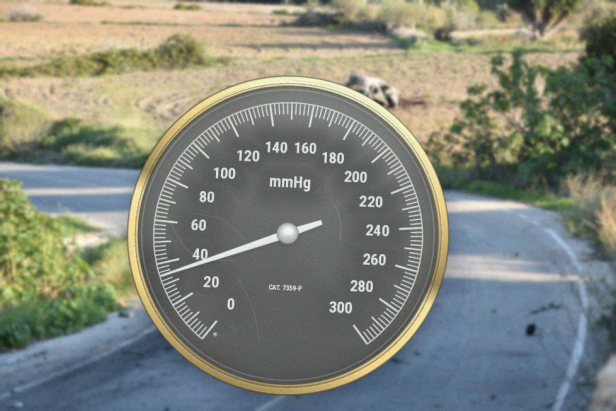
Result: 34 mmHg
